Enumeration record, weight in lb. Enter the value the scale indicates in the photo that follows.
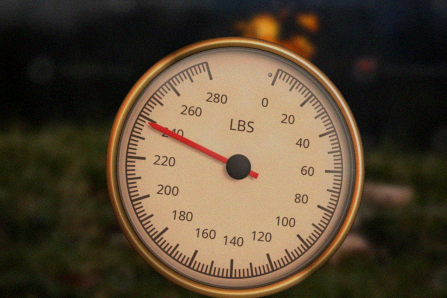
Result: 238 lb
